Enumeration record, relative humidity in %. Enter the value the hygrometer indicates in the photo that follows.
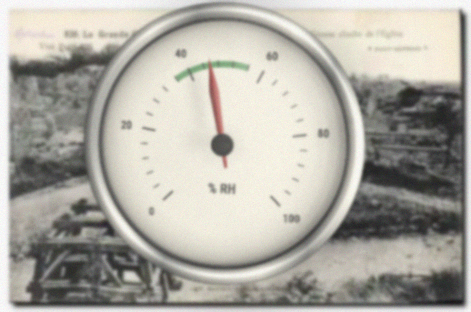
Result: 46 %
